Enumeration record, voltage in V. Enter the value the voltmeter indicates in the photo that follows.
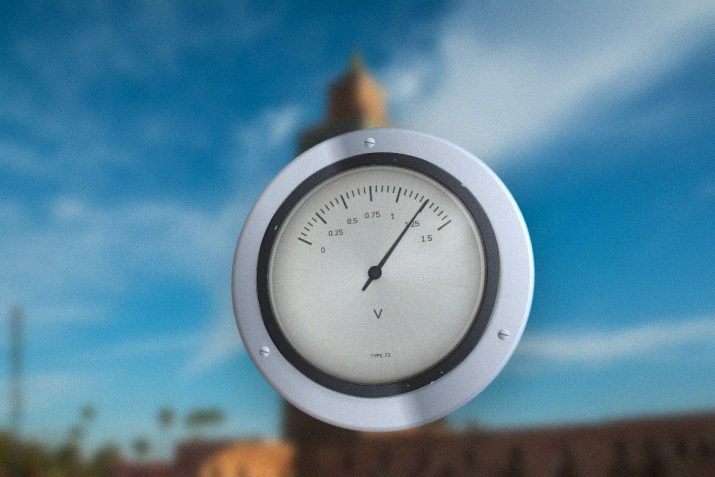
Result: 1.25 V
